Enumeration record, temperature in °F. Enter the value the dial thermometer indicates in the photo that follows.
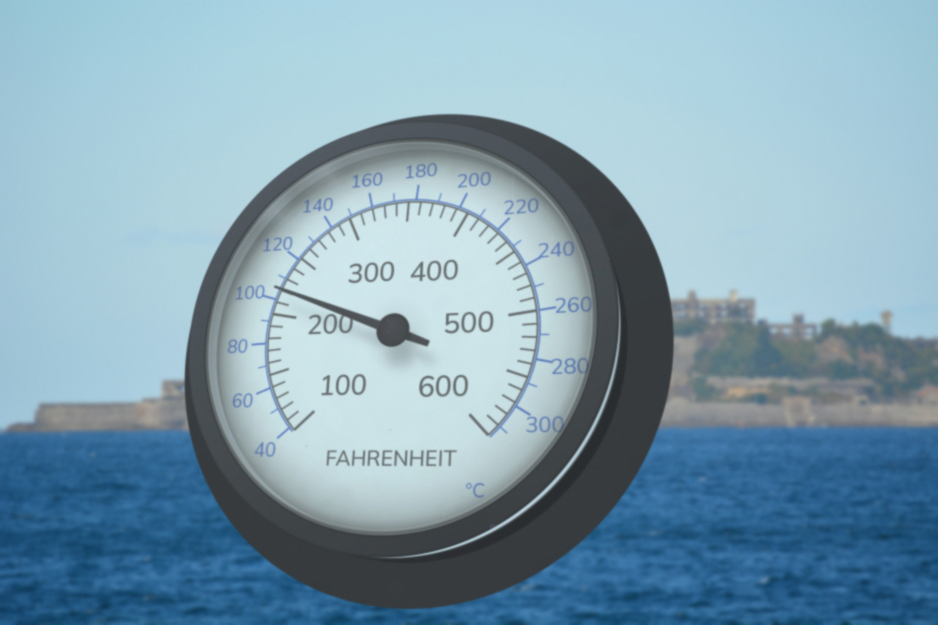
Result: 220 °F
